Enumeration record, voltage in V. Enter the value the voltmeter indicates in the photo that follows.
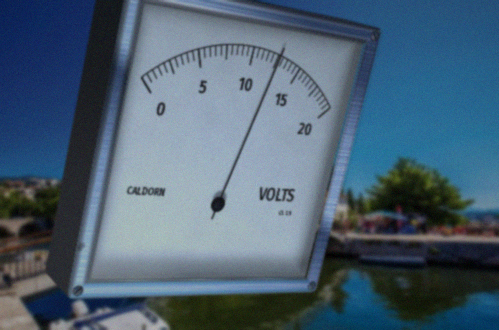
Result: 12.5 V
